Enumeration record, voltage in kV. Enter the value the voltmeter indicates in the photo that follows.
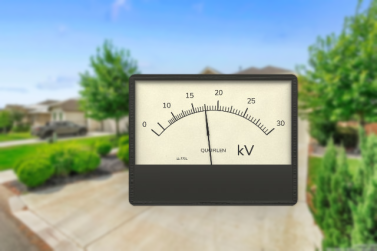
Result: 17.5 kV
